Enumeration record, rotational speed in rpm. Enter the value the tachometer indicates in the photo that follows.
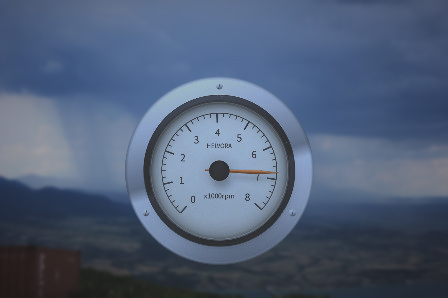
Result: 6800 rpm
